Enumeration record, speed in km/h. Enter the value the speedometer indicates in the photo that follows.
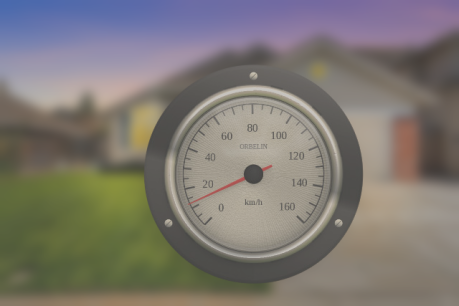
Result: 12.5 km/h
